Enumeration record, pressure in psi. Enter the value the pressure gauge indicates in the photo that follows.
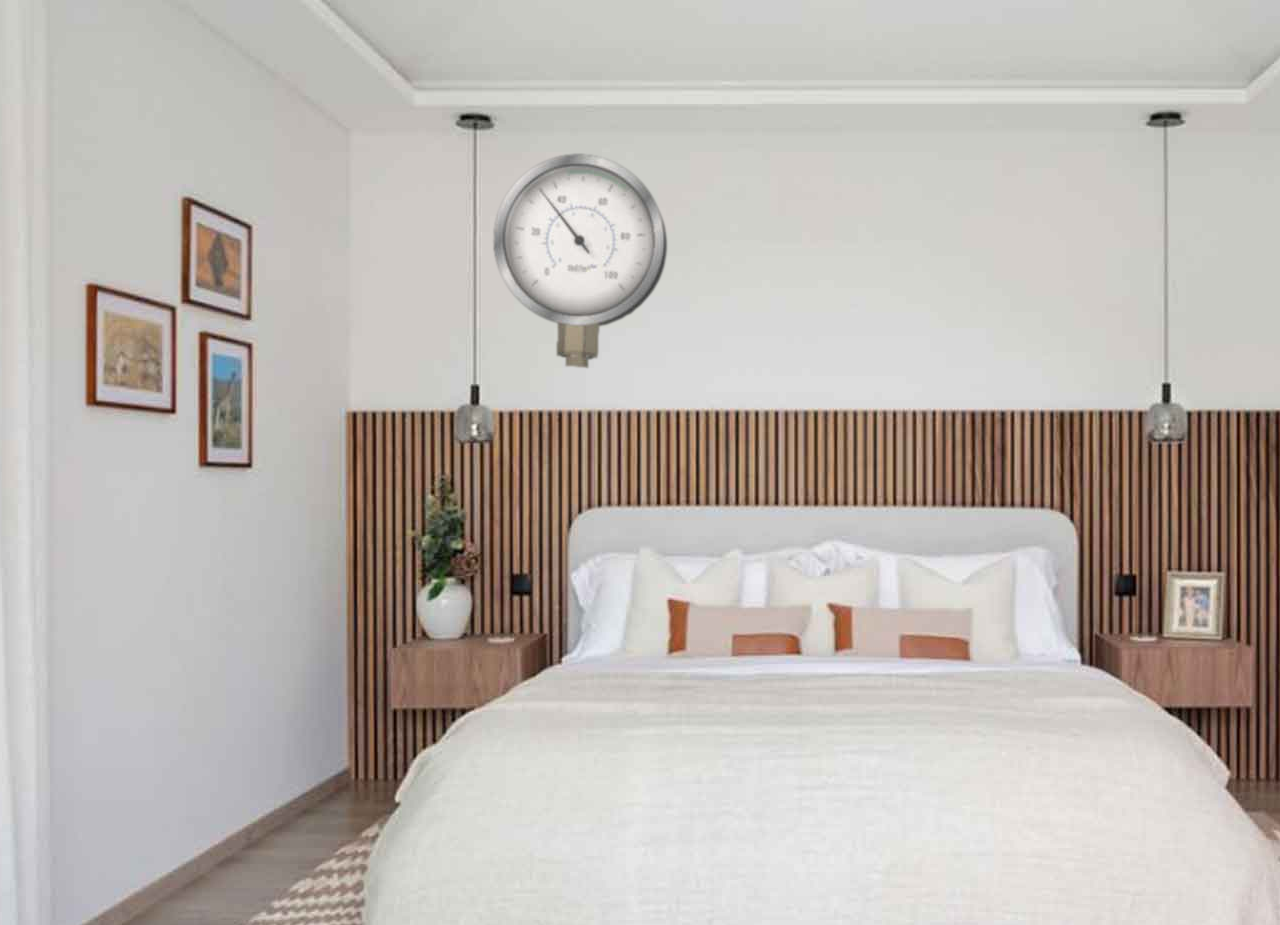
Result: 35 psi
